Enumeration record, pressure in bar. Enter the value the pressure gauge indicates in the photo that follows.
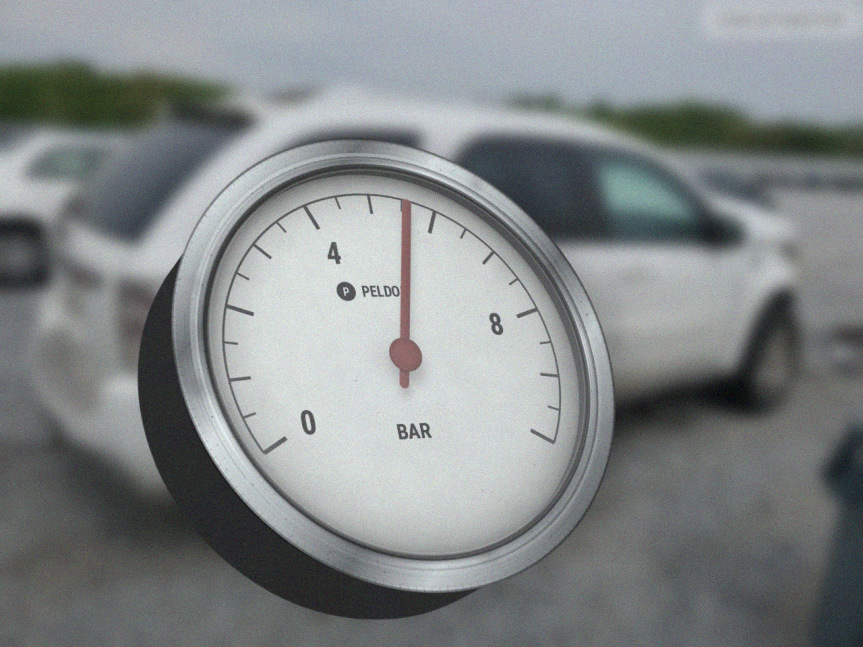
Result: 5.5 bar
